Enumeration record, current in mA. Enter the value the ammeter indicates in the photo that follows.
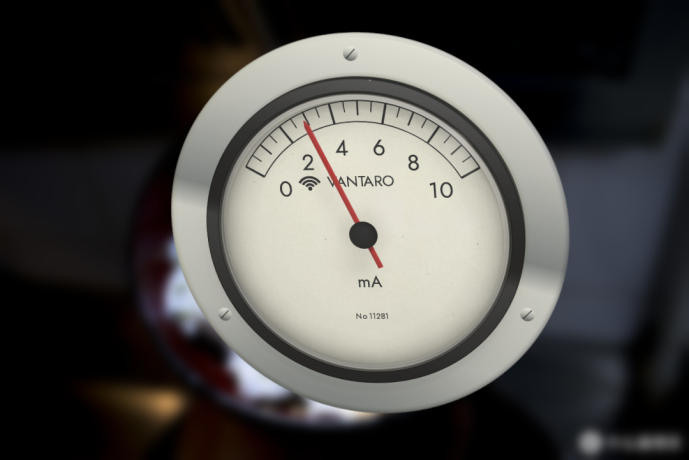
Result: 3 mA
